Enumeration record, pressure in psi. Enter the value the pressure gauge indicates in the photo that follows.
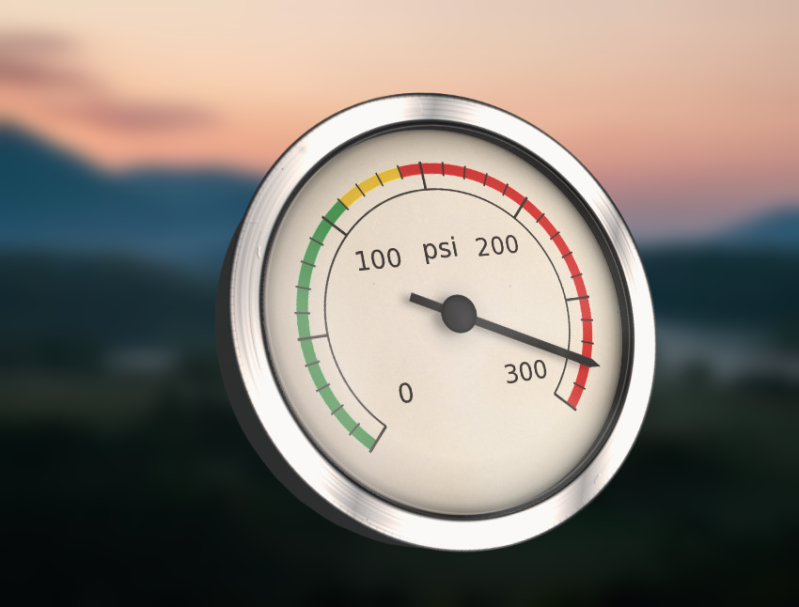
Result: 280 psi
